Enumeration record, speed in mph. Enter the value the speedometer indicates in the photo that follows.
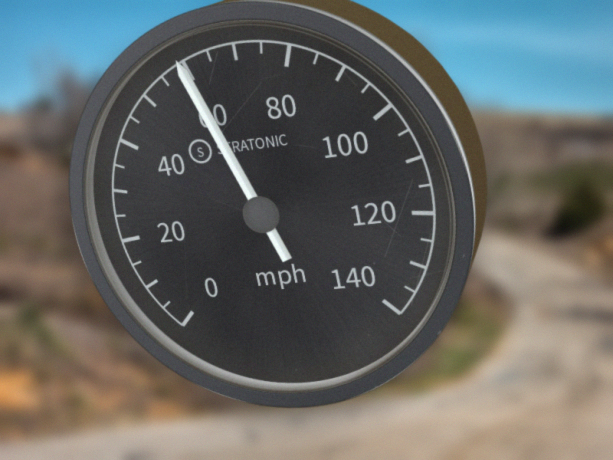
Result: 60 mph
